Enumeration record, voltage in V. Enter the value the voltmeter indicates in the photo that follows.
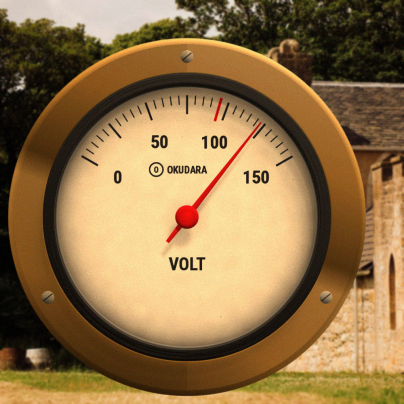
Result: 122.5 V
